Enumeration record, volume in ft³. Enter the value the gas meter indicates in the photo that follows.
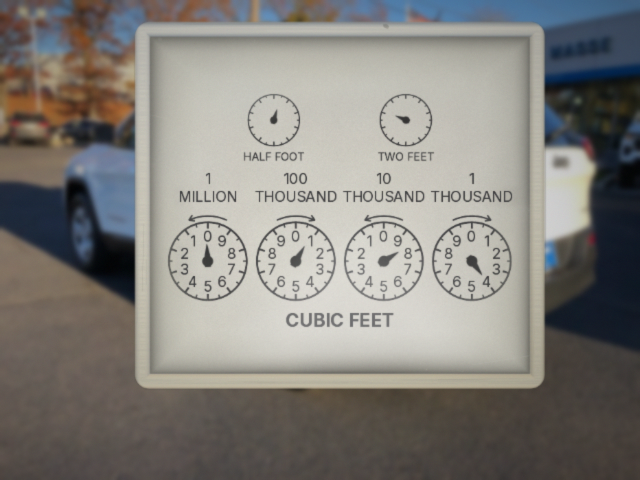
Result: 8400 ft³
